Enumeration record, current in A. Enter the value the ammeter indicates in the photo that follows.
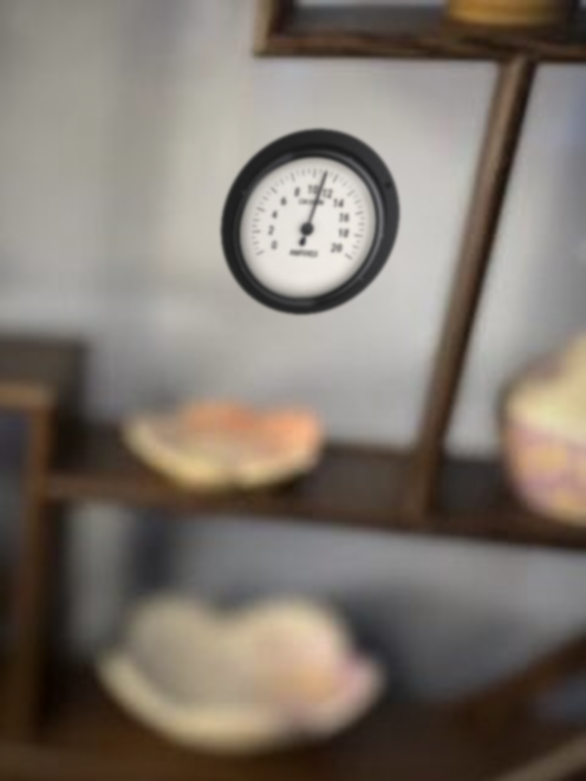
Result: 11 A
